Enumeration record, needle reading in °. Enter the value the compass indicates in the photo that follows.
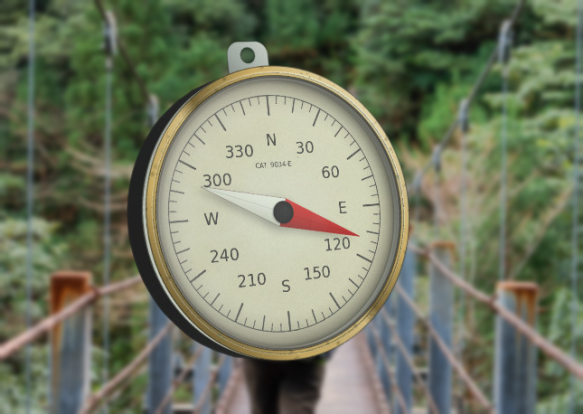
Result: 110 °
